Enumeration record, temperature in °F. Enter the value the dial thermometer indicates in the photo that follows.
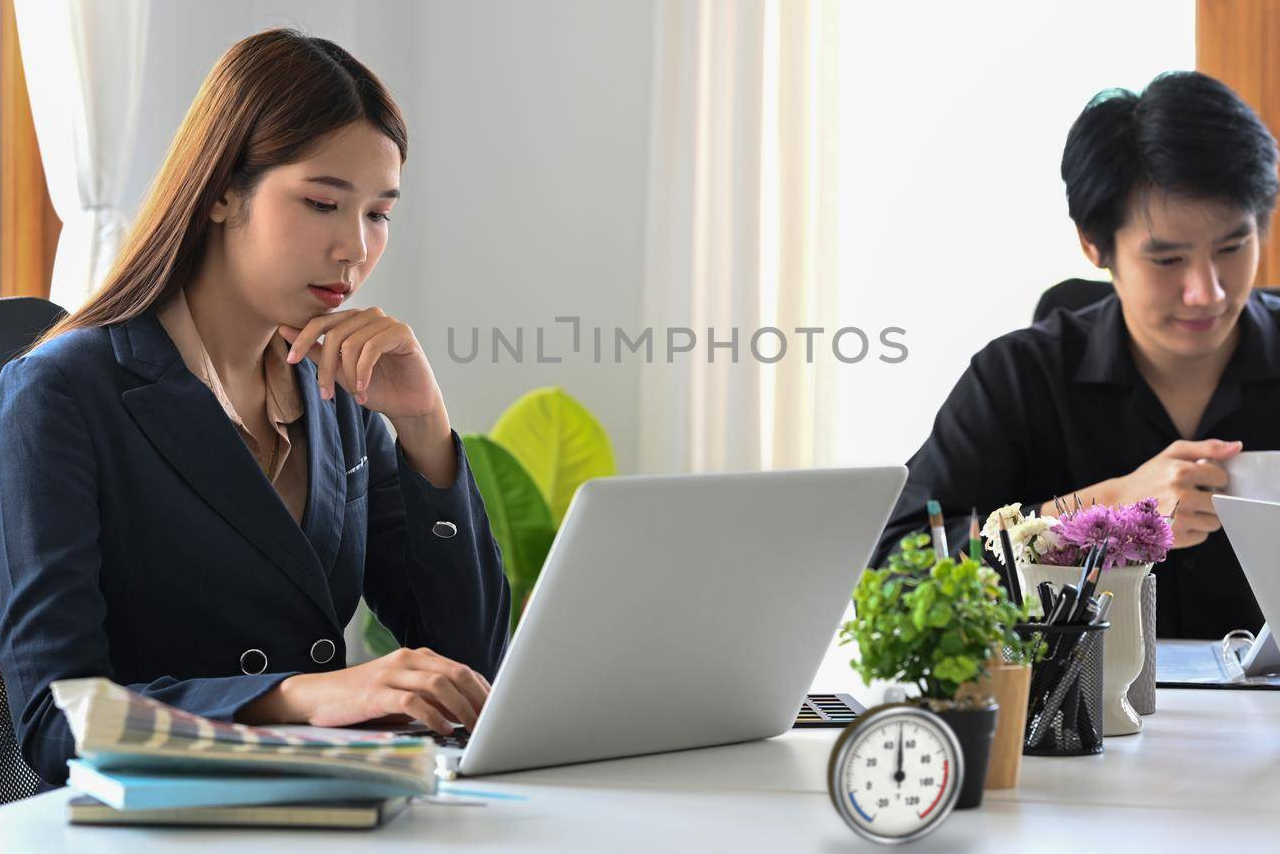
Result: 50 °F
